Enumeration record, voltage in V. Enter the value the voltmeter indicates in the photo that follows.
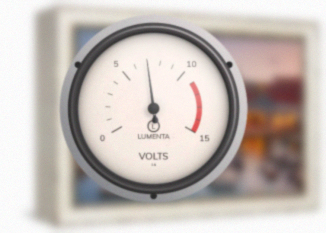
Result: 7 V
